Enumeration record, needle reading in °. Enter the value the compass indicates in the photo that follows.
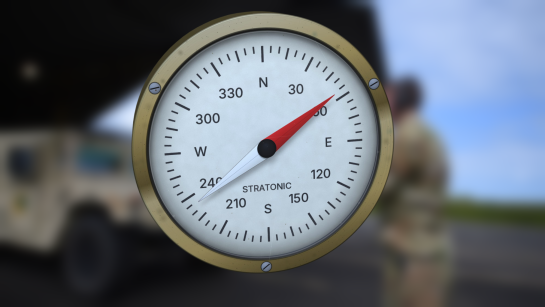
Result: 55 °
